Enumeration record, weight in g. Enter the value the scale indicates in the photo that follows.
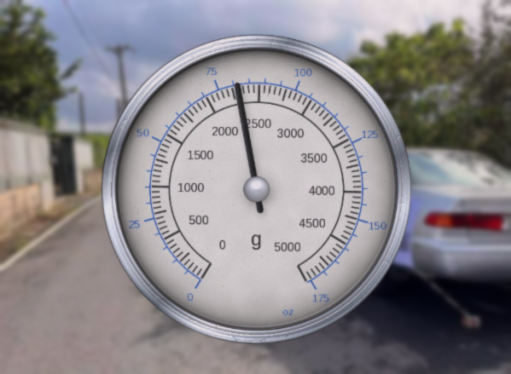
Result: 2300 g
